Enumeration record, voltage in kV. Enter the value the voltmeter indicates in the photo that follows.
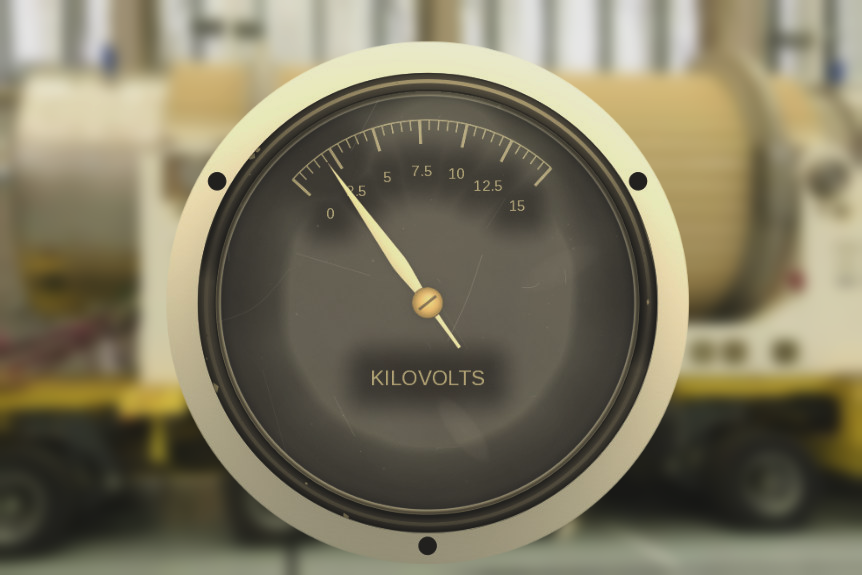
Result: 2 kV
